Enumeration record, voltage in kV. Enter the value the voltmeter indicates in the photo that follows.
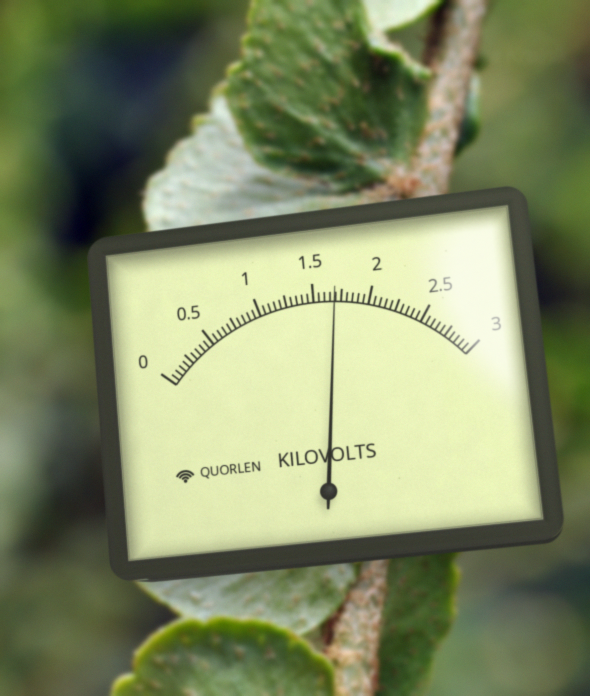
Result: 1.7 kV
